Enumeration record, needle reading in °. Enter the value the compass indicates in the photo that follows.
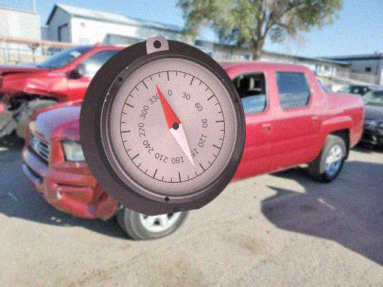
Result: 340 °
